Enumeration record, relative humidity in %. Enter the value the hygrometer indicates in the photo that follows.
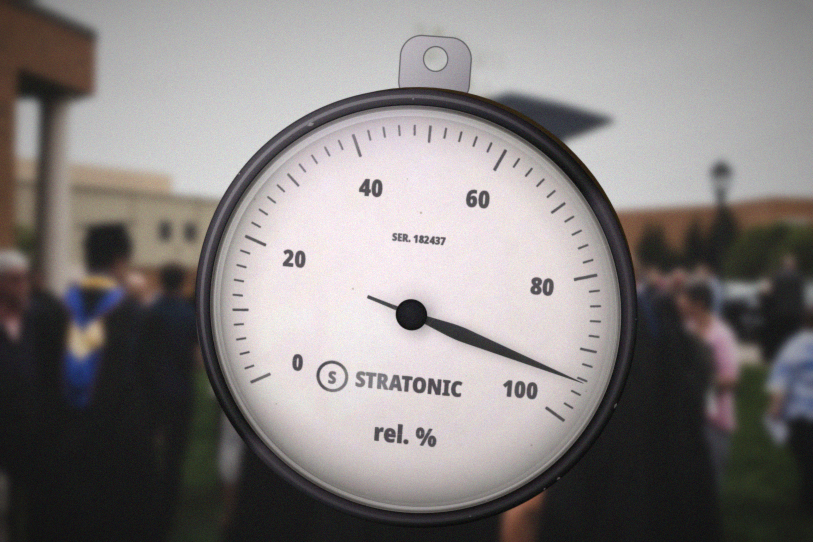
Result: 94 %
